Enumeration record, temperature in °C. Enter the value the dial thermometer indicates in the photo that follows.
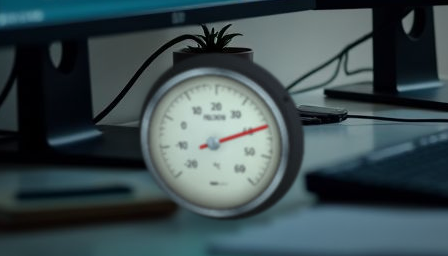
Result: 40 °C
